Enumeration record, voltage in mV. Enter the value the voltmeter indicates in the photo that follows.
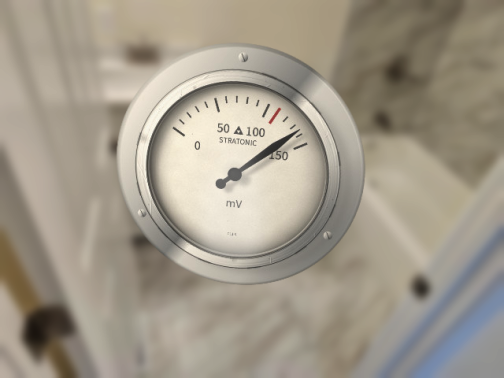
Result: 135 mV
